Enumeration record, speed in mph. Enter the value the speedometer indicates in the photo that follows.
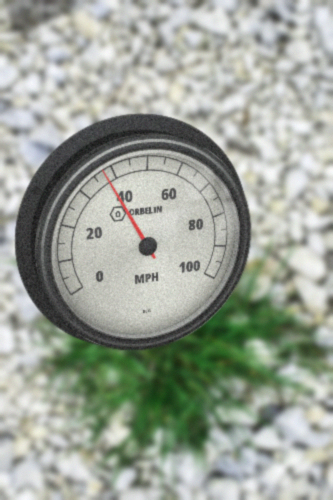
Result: 37.5 mph
